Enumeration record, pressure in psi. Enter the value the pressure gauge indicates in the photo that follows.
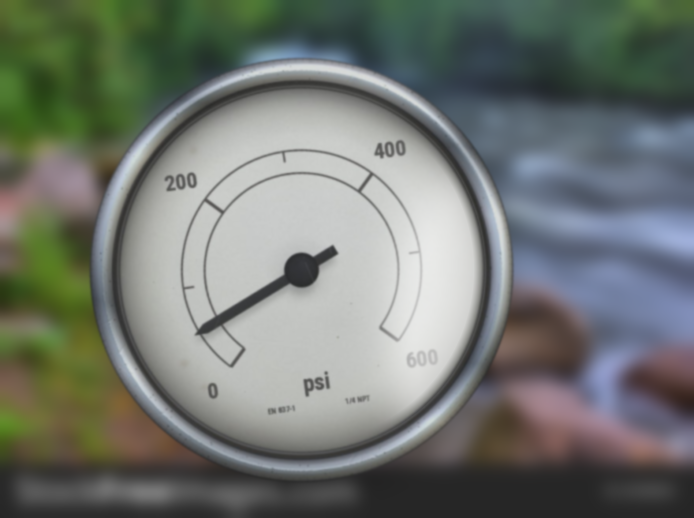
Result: 50 psi
